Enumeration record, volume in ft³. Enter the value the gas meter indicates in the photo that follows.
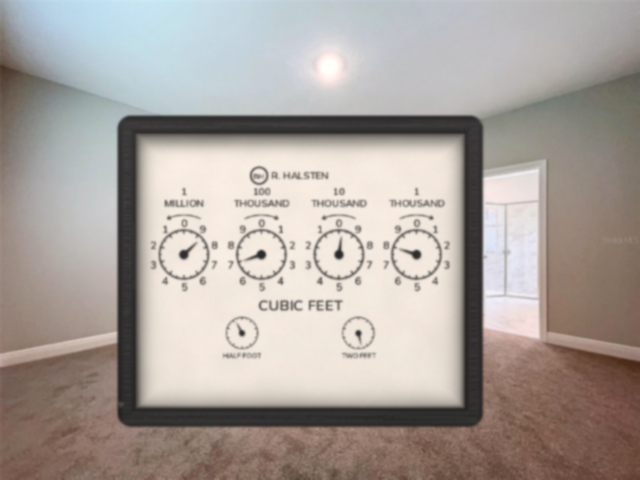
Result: 869800 ft³
